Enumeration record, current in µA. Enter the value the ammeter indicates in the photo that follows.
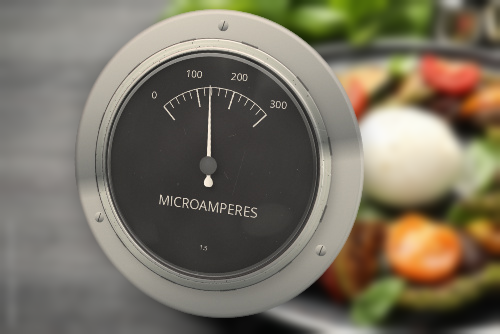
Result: 140 µA
